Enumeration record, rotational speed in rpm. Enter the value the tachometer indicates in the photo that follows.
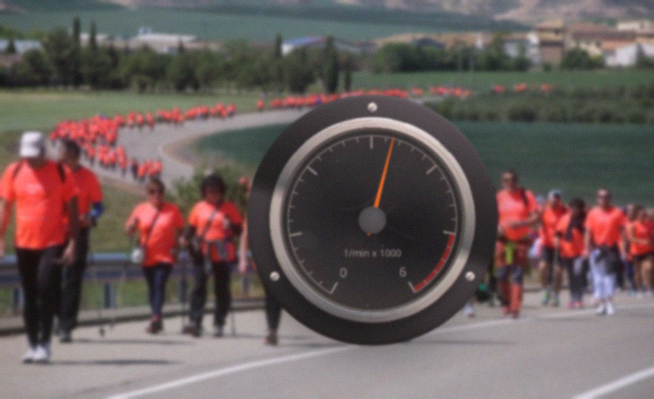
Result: 3300 rpm
